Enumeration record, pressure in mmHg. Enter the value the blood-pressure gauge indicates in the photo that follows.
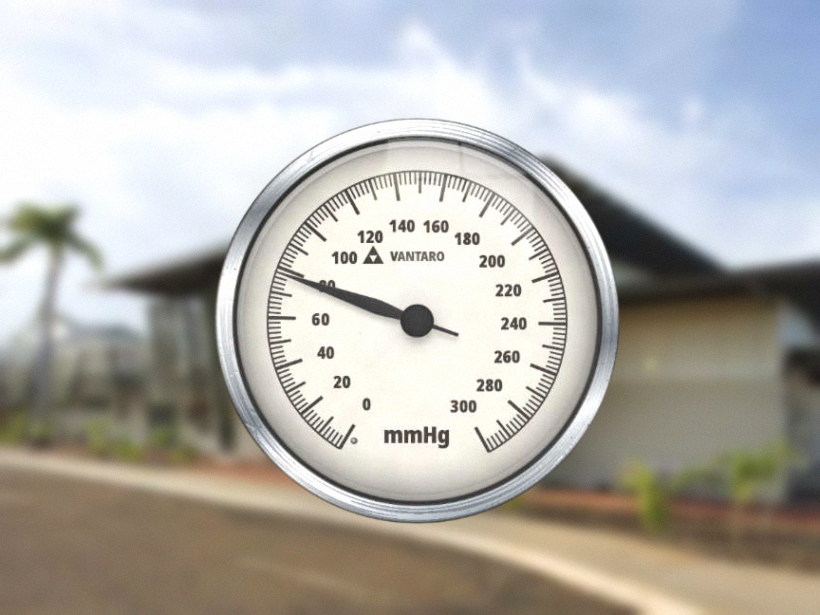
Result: 78 mmHg
